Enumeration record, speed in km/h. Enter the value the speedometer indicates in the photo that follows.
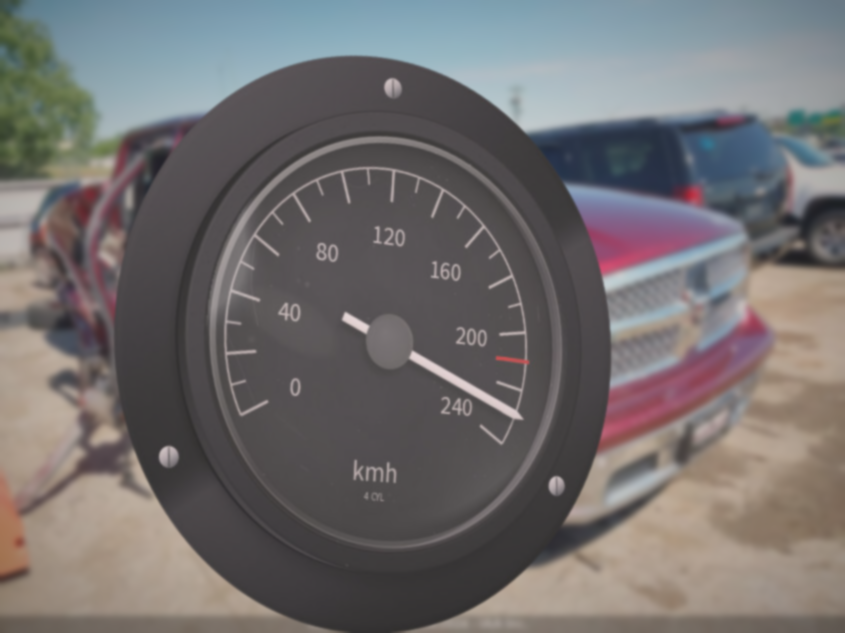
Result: 230 km/h
